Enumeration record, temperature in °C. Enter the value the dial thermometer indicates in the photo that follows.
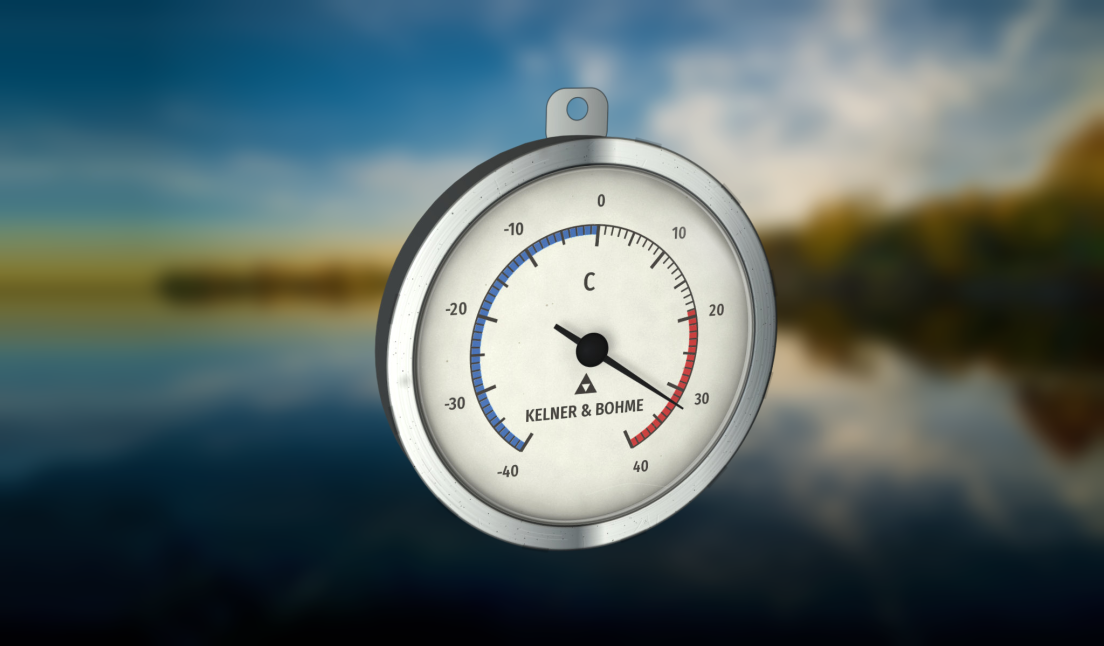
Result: 32 °C
